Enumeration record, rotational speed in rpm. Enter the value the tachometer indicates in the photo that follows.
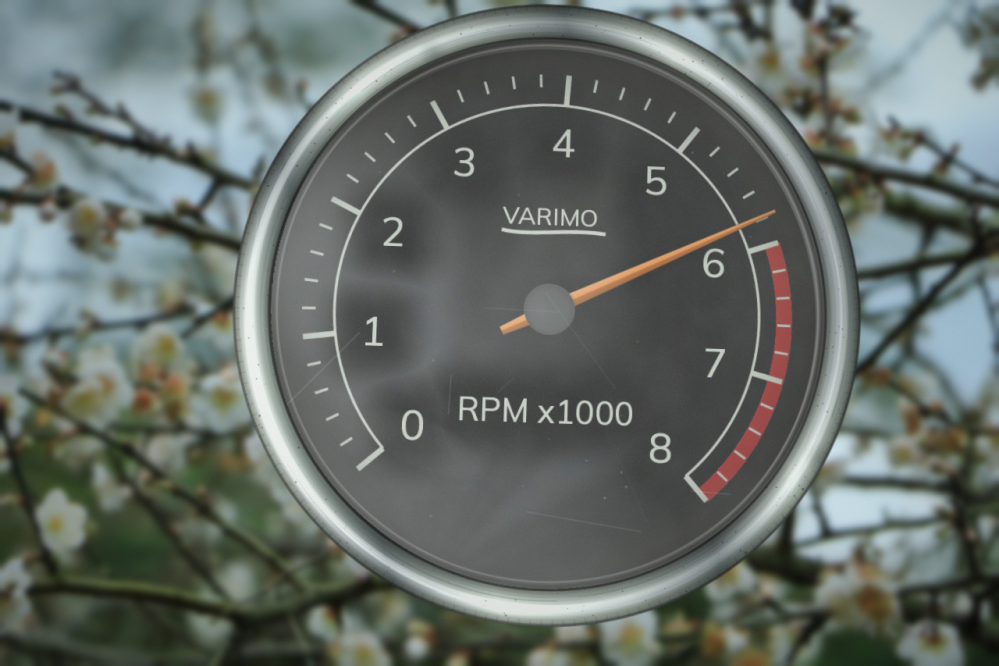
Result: 5800 rpm
